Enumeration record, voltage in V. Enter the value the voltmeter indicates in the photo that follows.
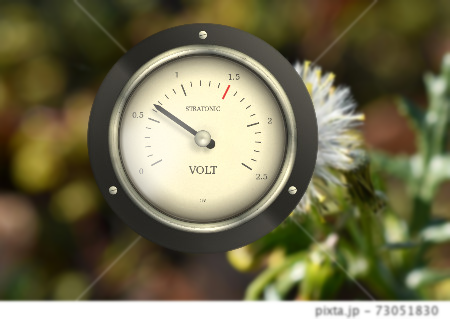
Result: 0.65 V
